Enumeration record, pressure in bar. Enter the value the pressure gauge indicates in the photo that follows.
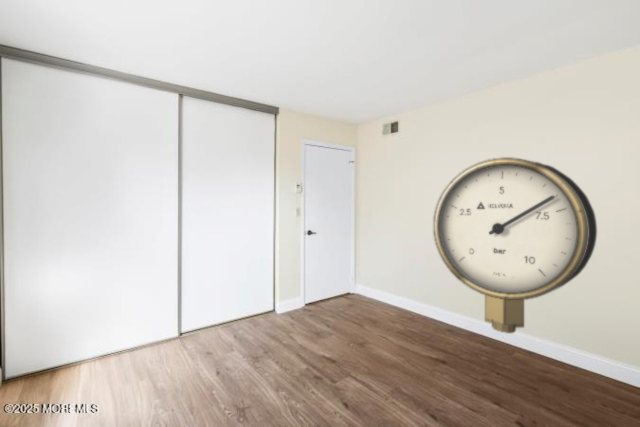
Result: 7 bar
